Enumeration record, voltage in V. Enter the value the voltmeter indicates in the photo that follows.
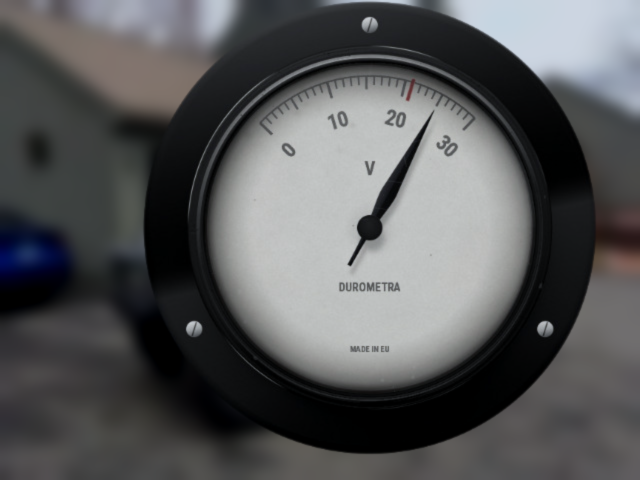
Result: 25 V
